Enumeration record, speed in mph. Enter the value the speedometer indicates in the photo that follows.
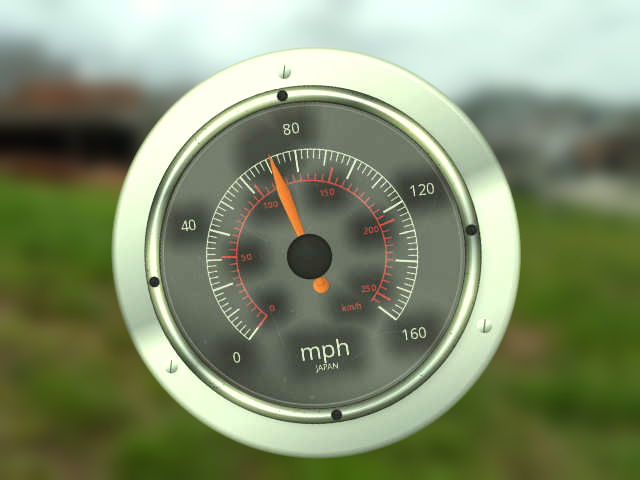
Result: 72 mph
